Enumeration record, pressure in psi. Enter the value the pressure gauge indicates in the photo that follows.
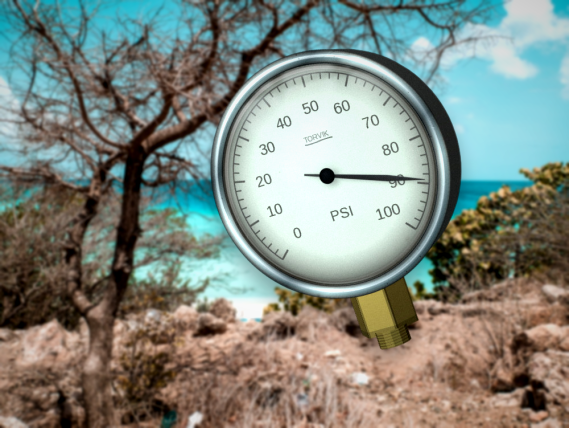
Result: 89 psi
